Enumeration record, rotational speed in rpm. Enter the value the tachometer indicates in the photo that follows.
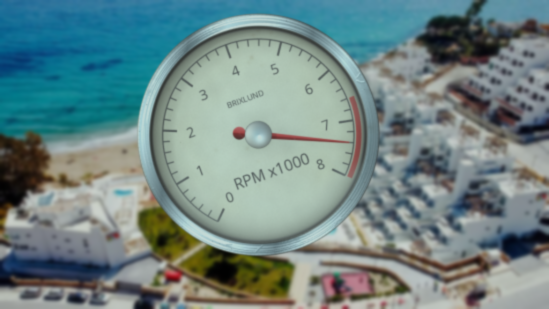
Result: 7400 rpm
